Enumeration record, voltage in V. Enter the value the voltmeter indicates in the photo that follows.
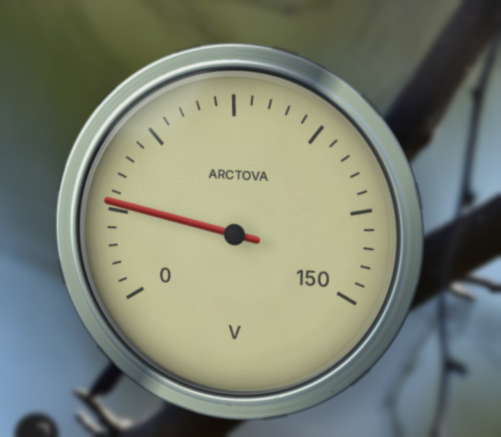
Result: 27.5 V
